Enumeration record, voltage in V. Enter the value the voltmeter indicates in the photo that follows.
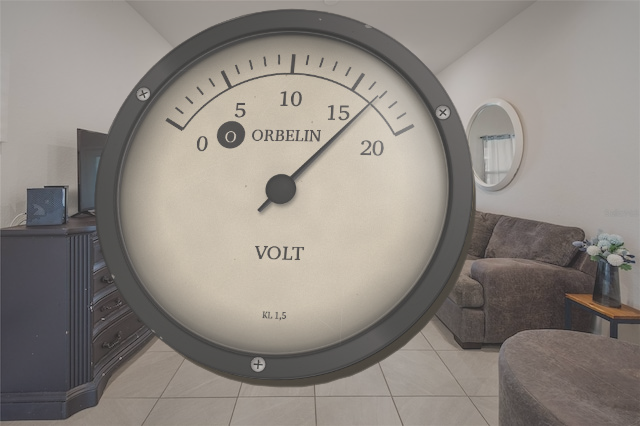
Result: 17 V
